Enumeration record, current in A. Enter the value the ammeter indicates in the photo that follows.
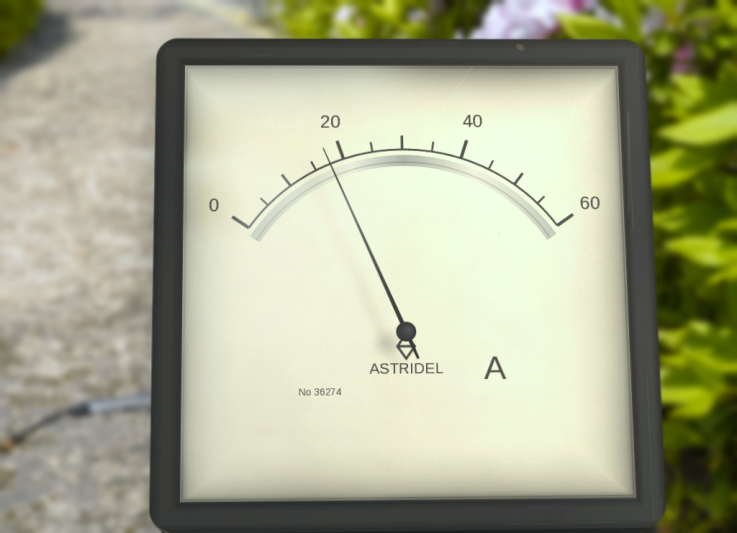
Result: 17.5 A
